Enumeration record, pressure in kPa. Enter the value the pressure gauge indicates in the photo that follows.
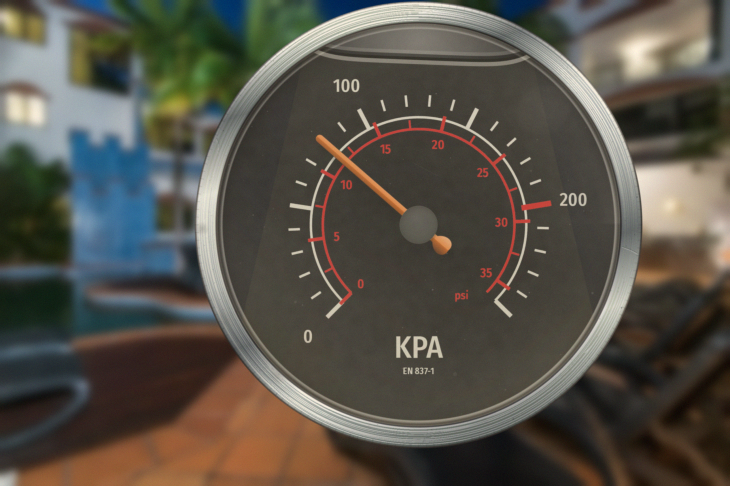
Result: 80 kPa
